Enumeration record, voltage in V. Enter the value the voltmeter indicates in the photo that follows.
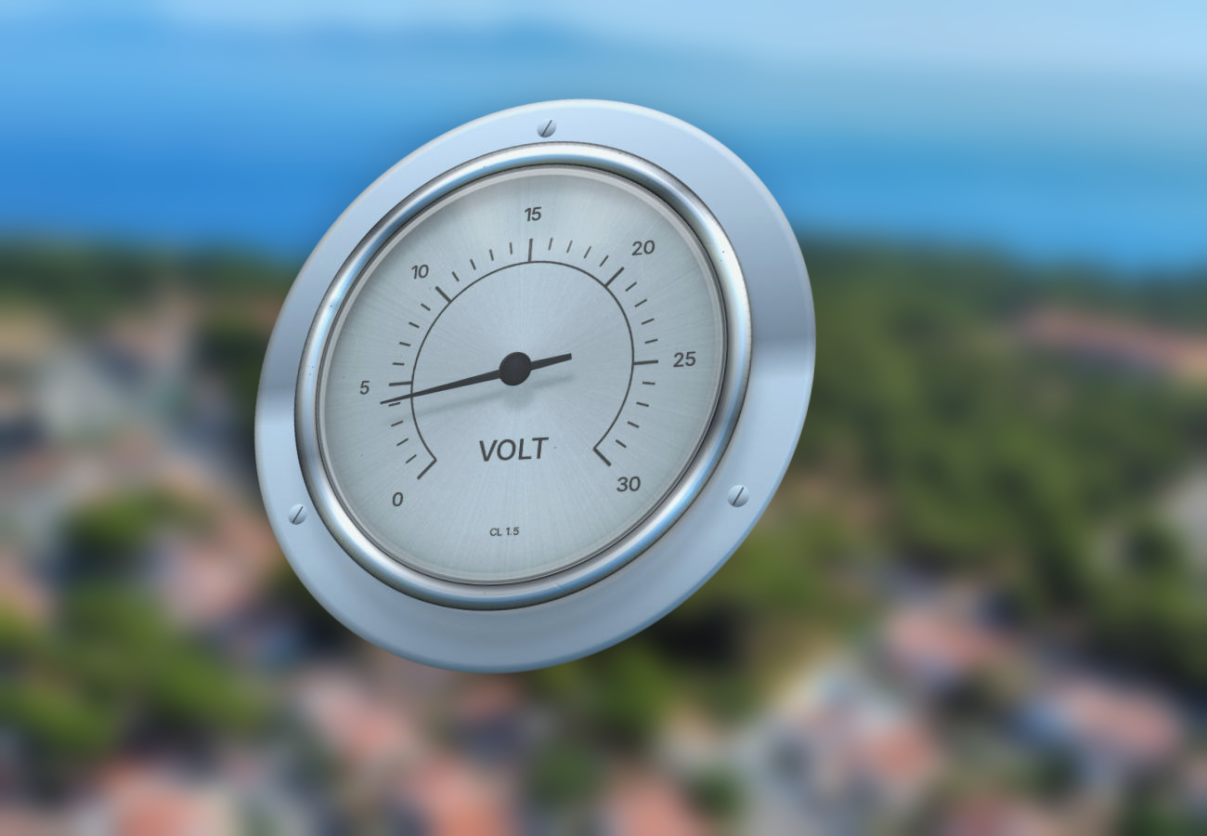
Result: 4 V
